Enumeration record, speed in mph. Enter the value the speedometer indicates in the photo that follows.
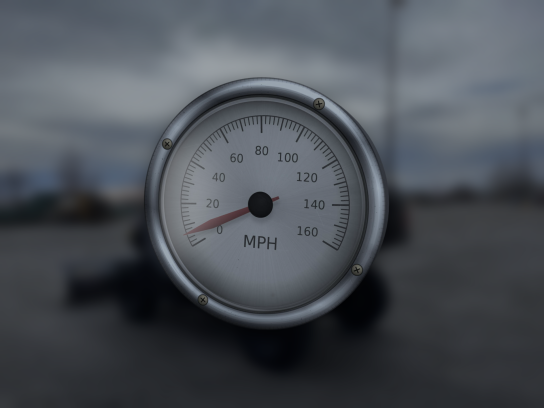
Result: 6 mph
